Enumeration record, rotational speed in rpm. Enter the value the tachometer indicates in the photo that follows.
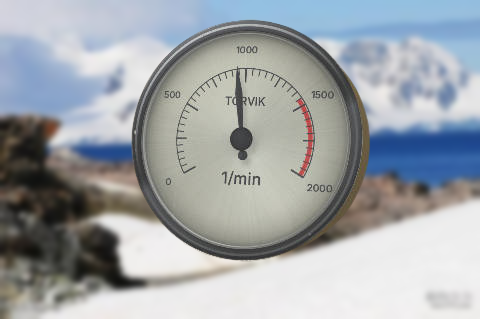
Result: 950 rpm
